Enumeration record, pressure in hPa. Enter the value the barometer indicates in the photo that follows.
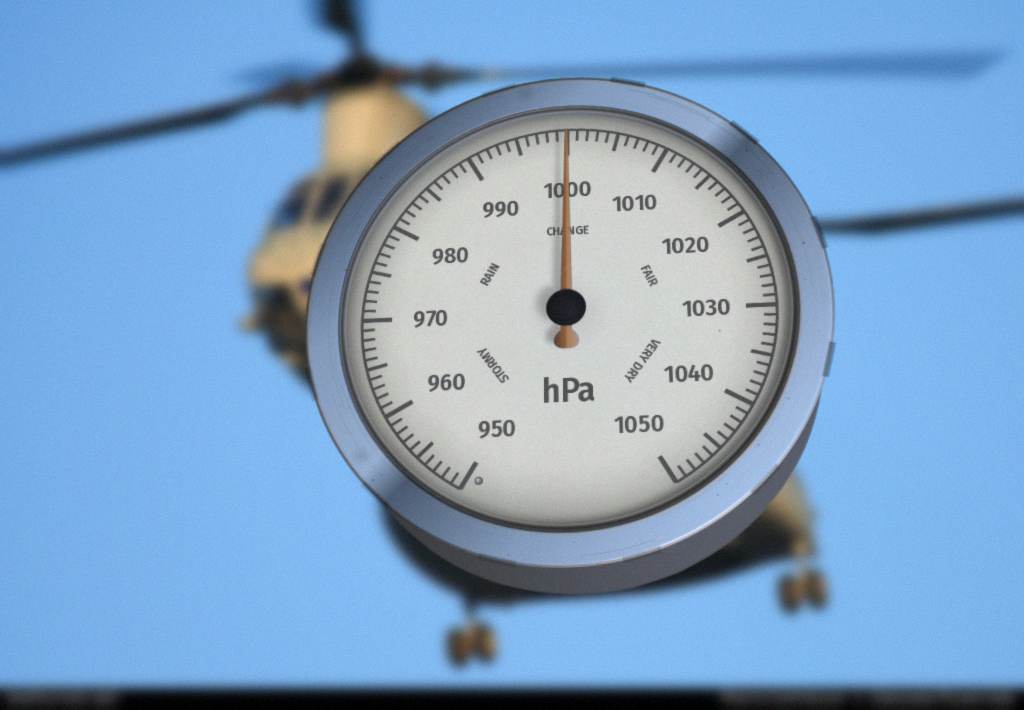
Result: 1000 hPa
